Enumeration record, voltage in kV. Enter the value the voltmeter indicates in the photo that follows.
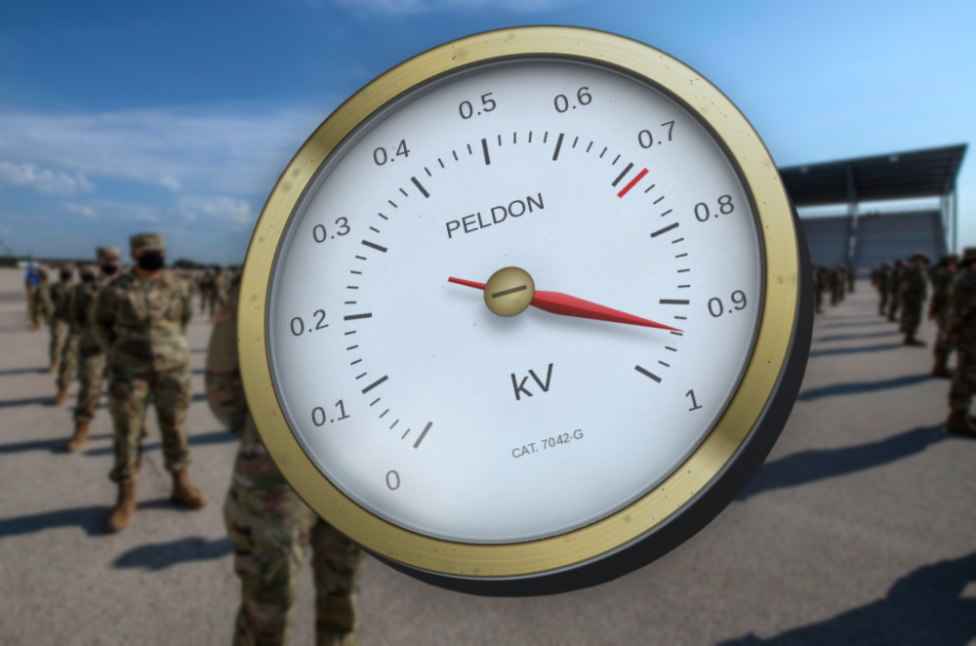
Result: 0.94 kV
